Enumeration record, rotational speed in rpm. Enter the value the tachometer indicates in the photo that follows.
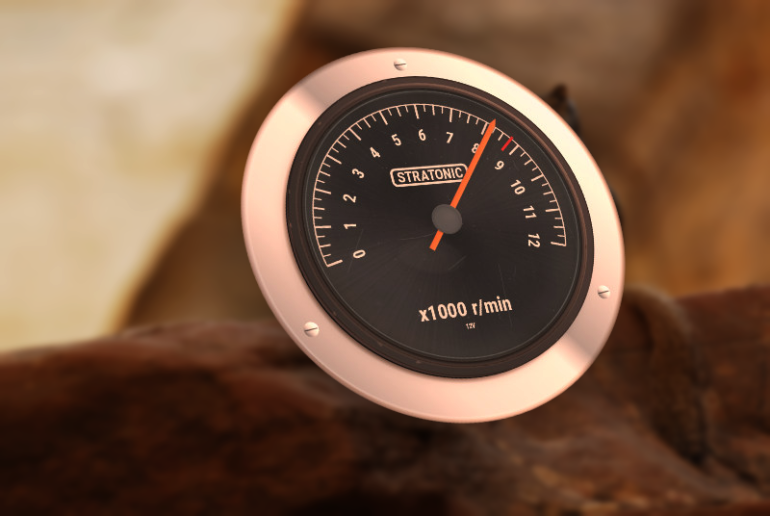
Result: 8125 rpm
